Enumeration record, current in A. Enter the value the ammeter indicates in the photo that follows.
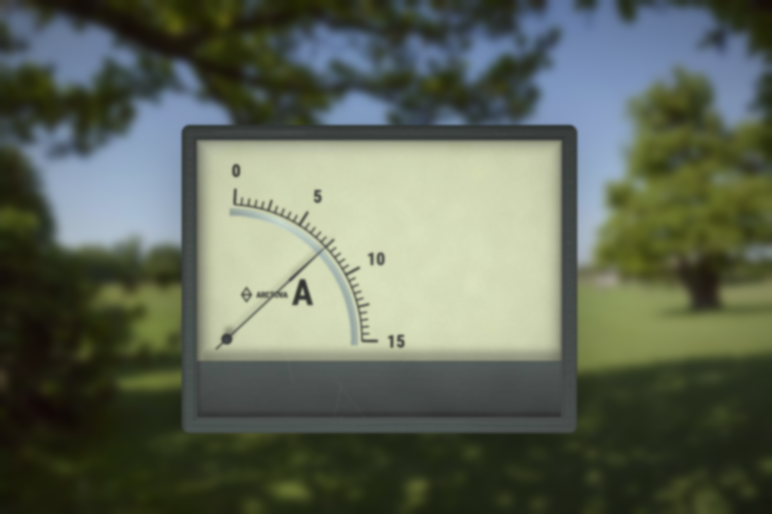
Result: 7.5 A
